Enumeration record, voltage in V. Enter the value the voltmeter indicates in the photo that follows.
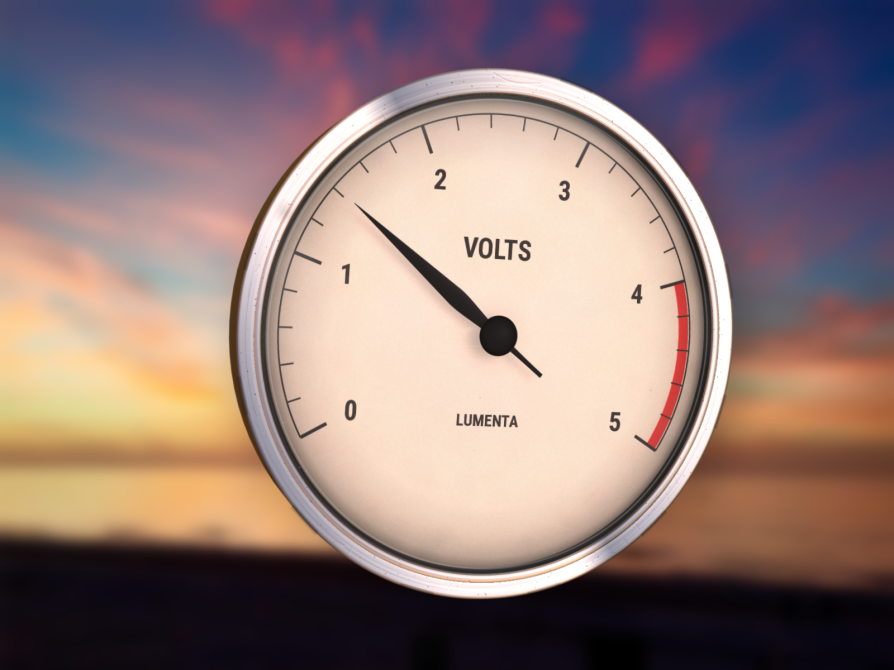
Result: 1.4 V
